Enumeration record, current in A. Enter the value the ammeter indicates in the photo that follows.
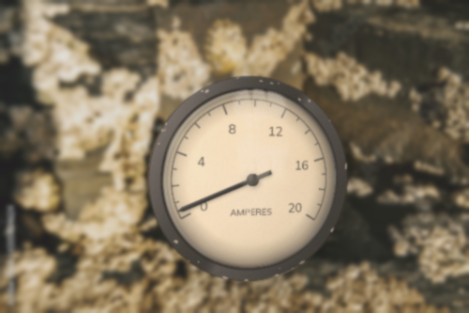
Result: 0.5 A
